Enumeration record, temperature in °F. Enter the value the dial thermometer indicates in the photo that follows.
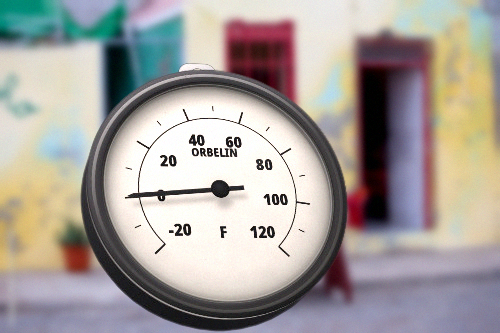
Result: 0 °F
